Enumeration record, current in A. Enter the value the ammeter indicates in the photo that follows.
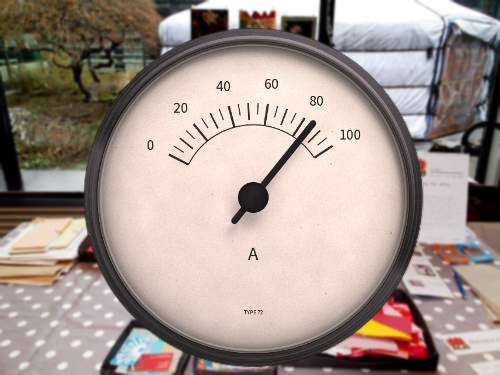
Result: 85 A
